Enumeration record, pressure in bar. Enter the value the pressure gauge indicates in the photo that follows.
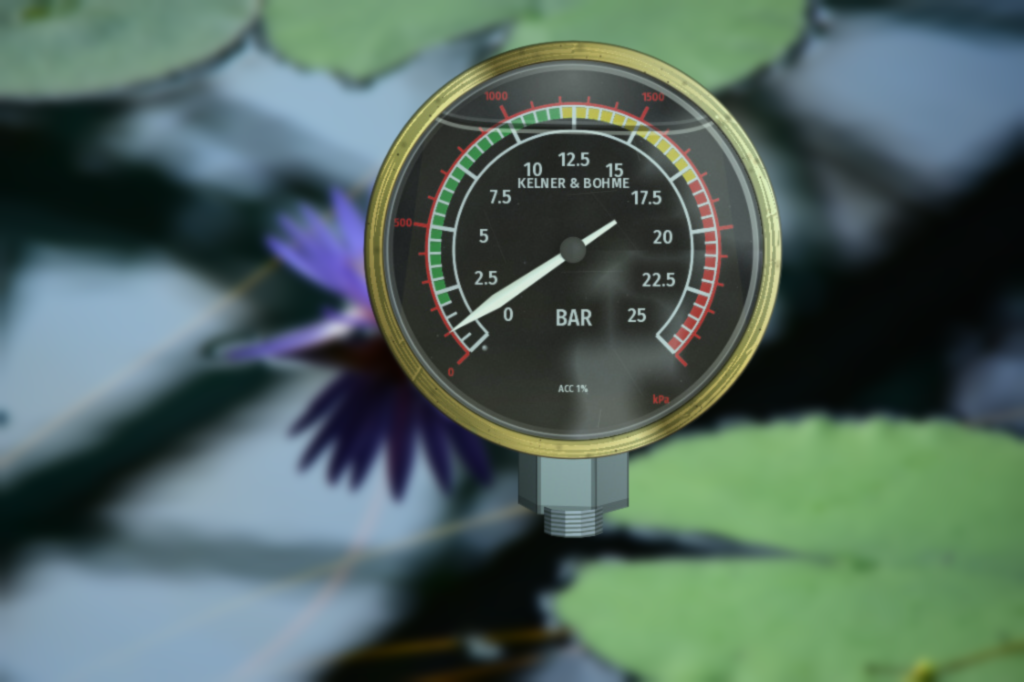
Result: 1 bar
